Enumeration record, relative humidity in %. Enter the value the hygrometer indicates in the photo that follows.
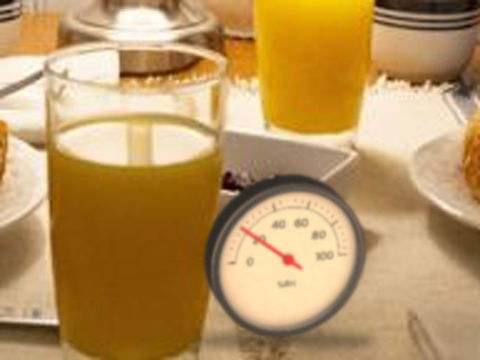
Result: 20 %
